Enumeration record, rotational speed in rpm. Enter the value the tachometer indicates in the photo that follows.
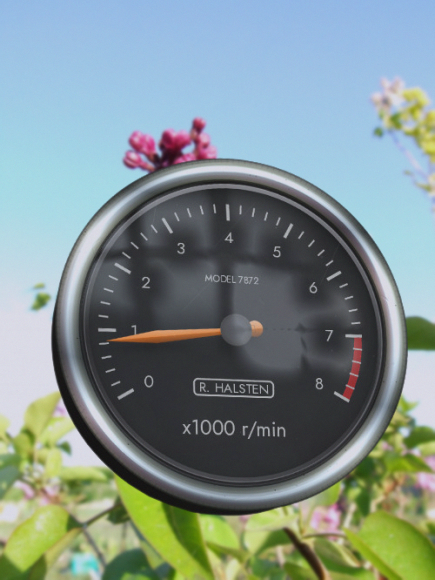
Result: 800 rpm
